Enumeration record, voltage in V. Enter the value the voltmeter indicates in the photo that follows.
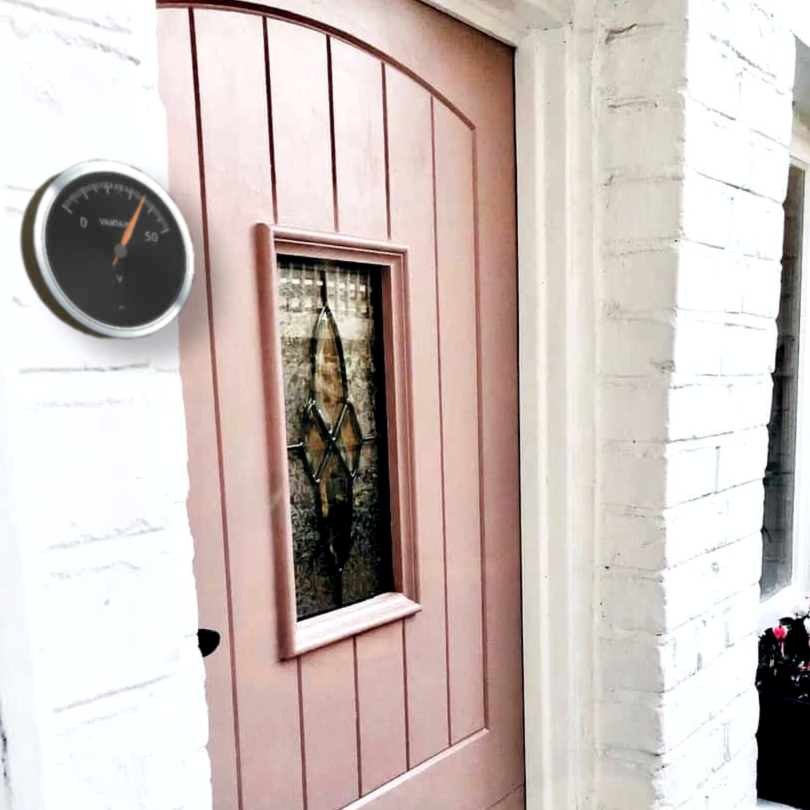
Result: 35 V
